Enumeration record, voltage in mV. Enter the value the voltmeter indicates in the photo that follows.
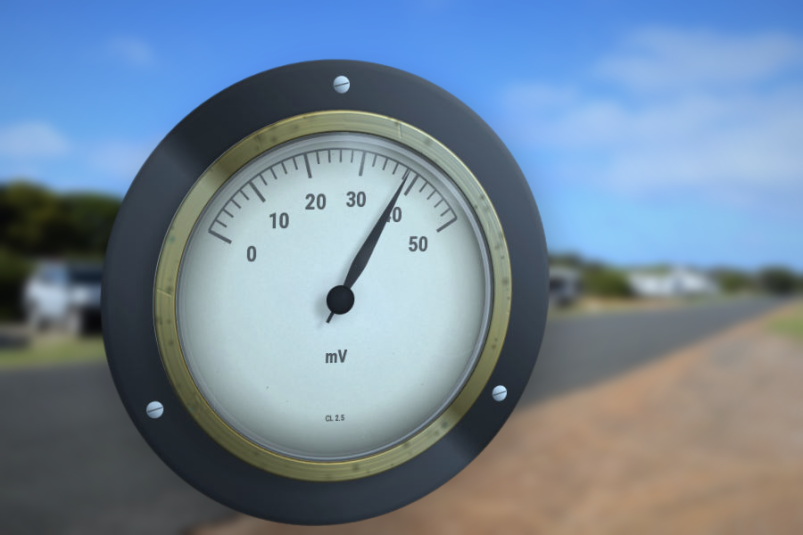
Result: 38 mV
